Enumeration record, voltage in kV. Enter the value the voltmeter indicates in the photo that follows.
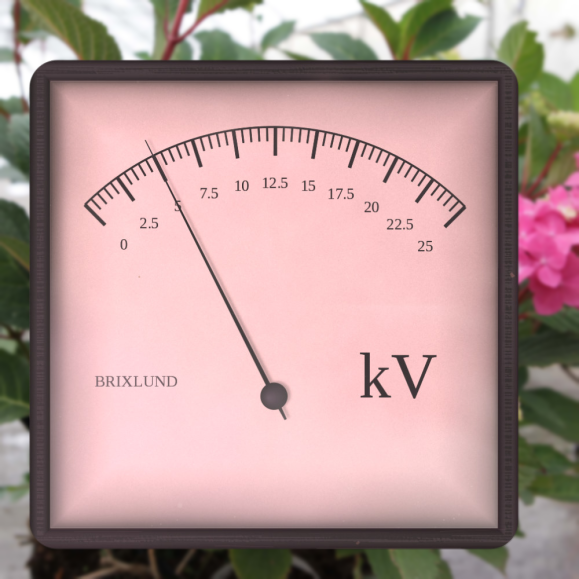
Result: 5 kV
